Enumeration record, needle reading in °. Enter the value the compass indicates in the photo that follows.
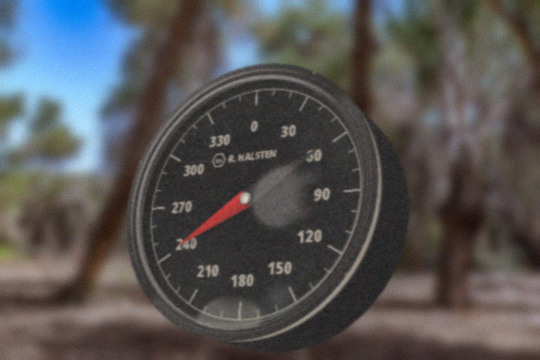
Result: 240 °
